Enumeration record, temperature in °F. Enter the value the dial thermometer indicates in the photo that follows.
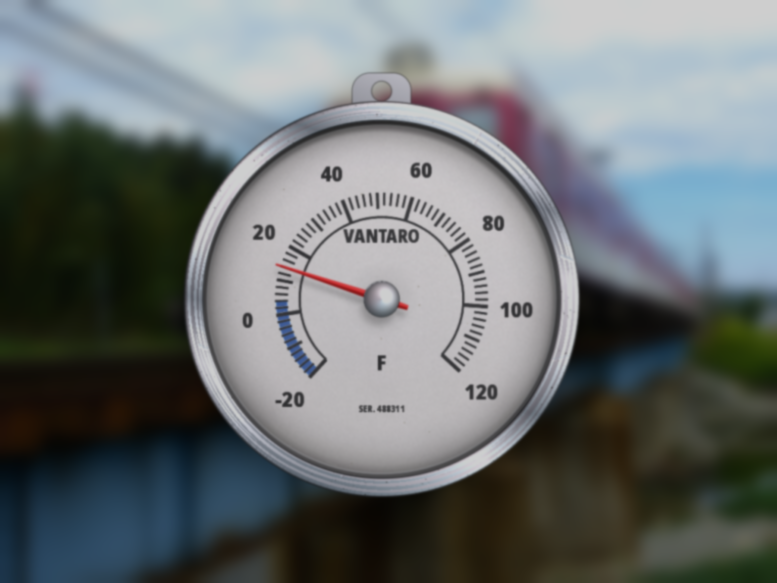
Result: 14 °F
